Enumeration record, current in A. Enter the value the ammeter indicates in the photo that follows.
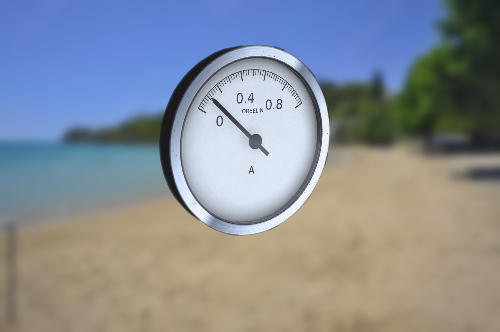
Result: 0.1 A
